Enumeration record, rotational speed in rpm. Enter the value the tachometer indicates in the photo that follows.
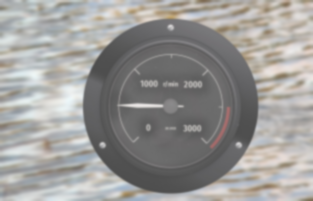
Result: 500 rpm
